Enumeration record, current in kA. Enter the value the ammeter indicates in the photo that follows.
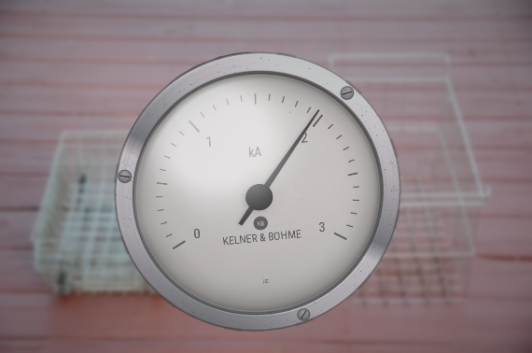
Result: 1.95 kA
